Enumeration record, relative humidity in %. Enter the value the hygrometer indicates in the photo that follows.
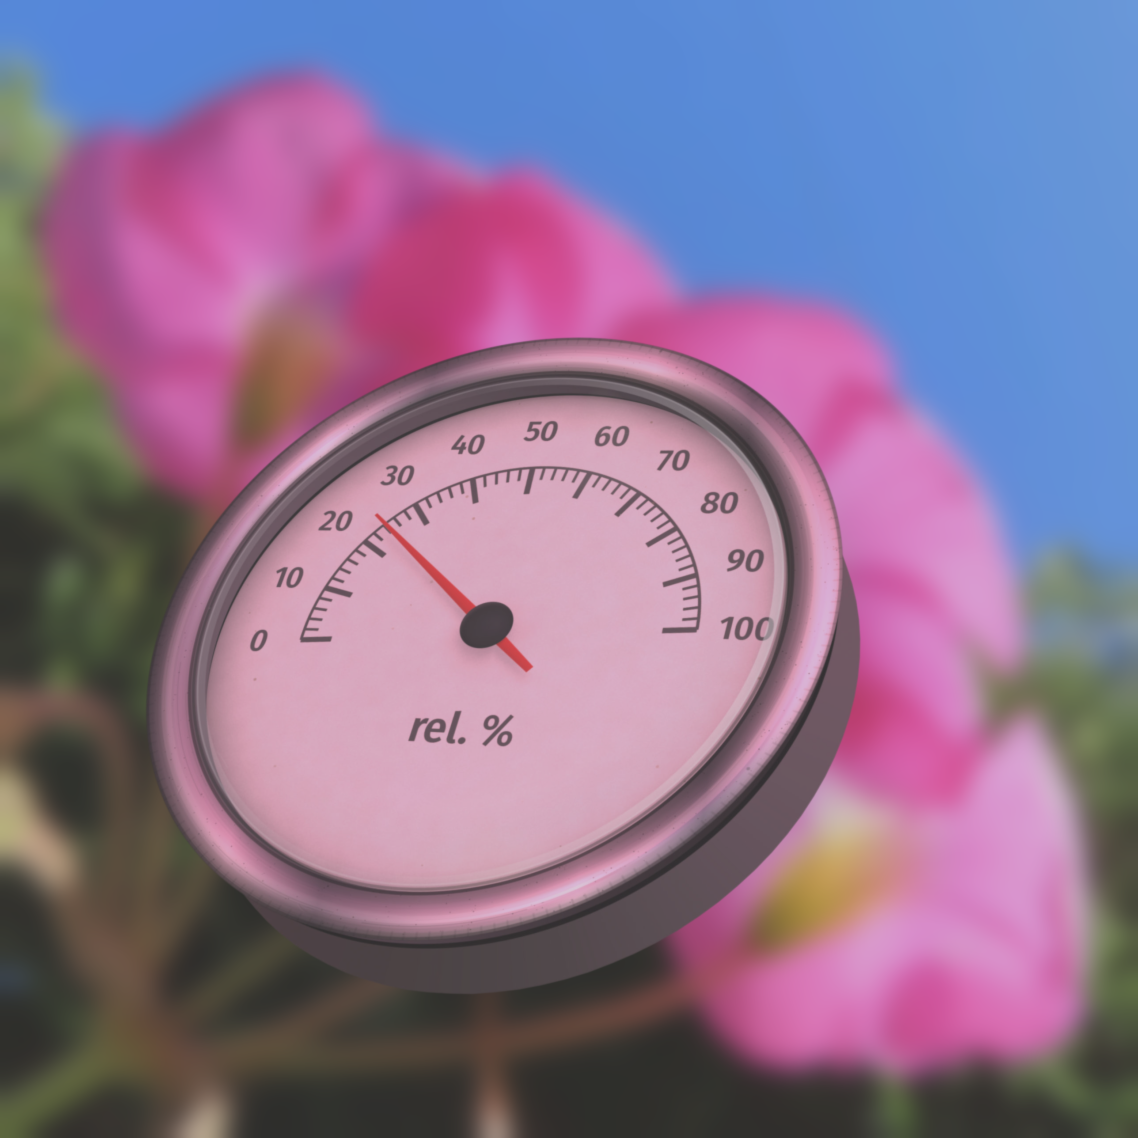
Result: 24 %
